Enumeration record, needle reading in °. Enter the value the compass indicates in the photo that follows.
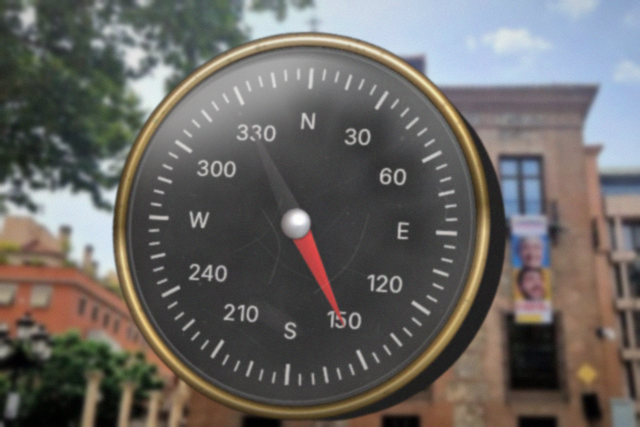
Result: 150 °
